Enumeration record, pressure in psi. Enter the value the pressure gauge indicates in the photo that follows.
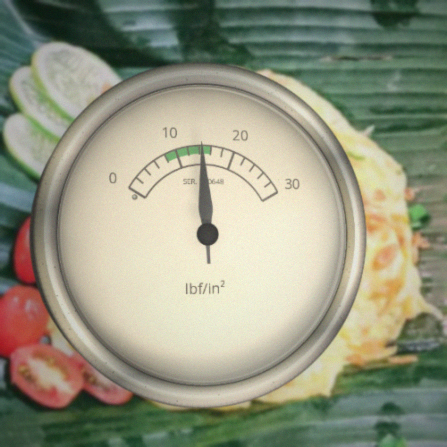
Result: 14 psi
